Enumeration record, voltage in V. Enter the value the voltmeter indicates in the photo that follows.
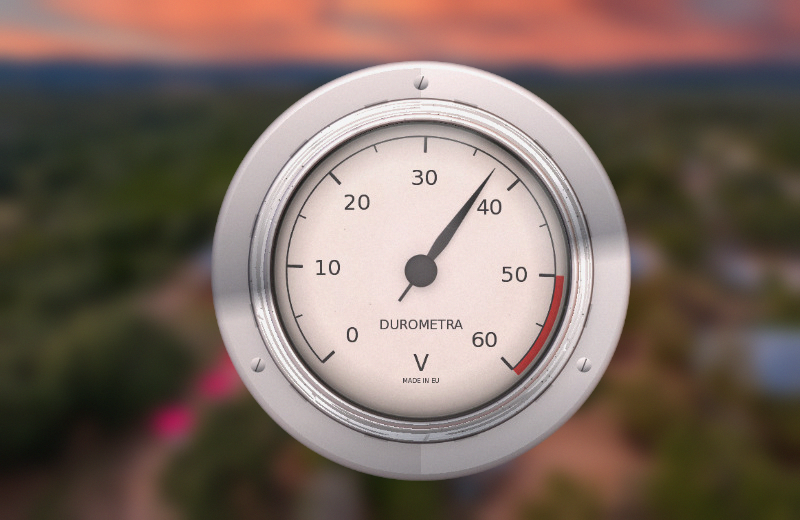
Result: 37.5 V
